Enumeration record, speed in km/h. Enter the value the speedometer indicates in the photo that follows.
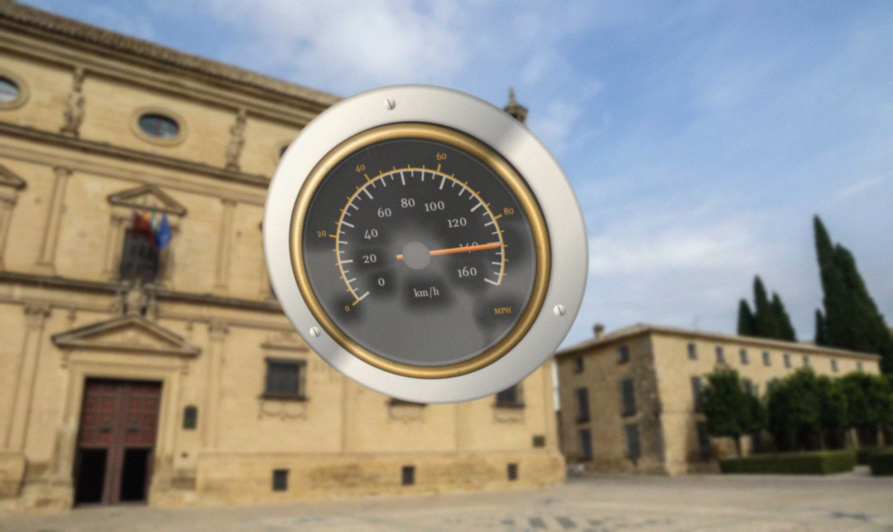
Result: 140 km/h
